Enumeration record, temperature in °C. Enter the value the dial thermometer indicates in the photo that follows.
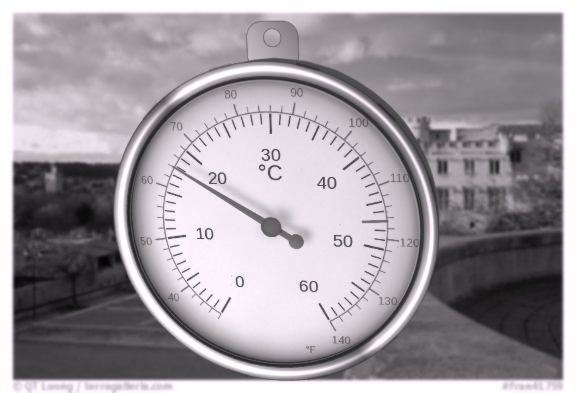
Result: 18 °C
